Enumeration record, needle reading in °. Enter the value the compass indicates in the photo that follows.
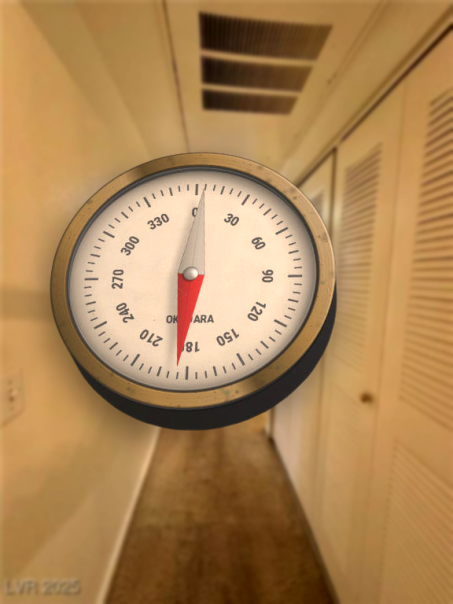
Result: 185 °
